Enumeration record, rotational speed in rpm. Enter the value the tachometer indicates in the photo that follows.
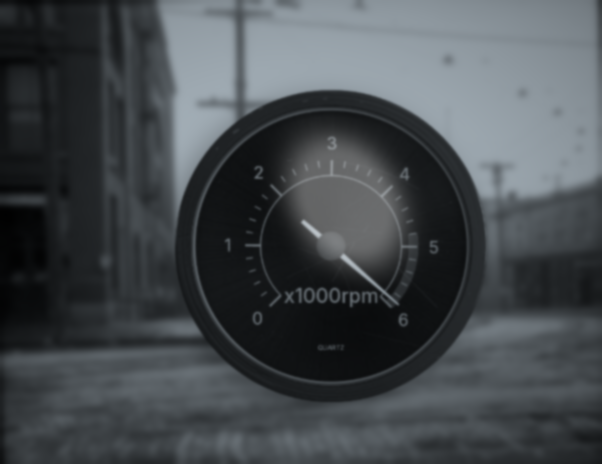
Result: 5900 rpm
